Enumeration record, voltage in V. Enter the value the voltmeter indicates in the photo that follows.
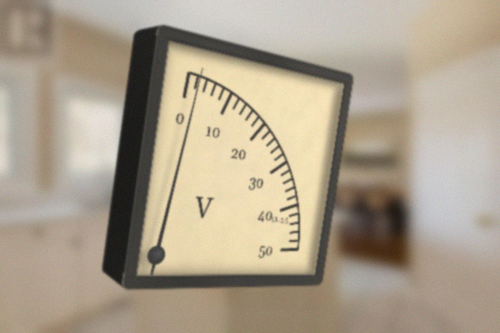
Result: 2 V
